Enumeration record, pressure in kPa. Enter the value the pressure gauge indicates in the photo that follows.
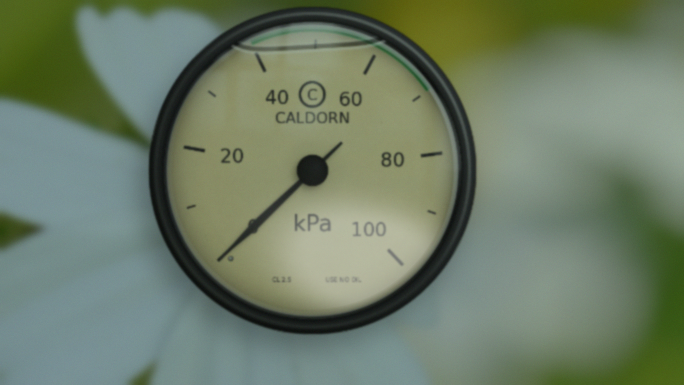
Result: 0 kPa
